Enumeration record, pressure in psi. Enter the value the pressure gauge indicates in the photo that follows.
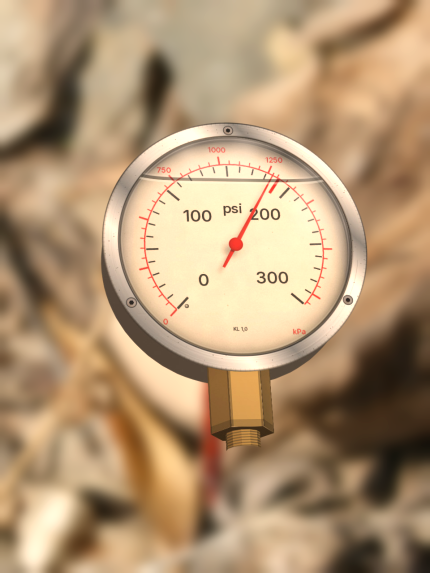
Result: 185 psi
